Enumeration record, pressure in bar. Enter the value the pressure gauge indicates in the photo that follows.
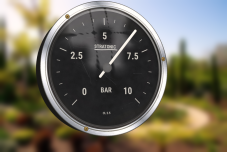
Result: 6.5 bar
